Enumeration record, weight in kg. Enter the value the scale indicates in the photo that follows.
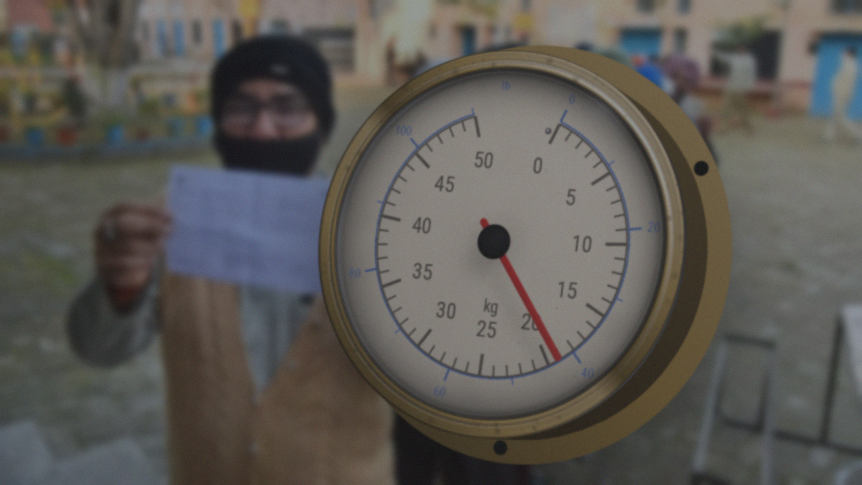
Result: 19 kg
